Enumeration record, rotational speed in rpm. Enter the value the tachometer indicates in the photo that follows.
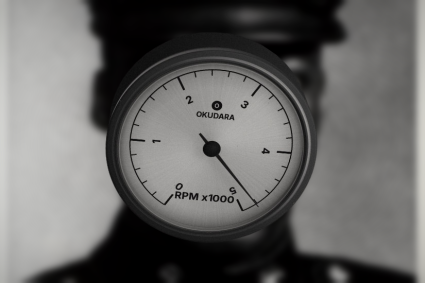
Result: 4800 rpm
